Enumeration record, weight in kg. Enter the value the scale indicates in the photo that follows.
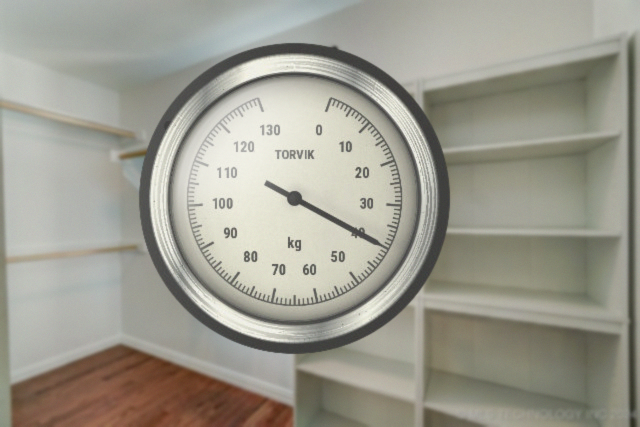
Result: 40 kg
